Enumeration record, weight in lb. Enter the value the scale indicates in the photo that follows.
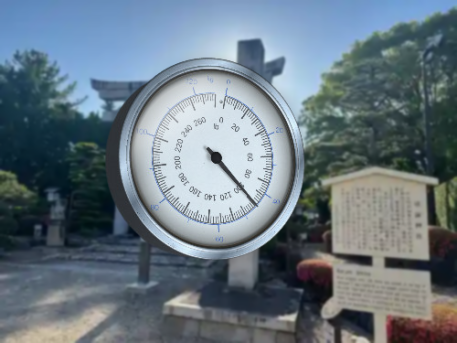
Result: 100 lb
